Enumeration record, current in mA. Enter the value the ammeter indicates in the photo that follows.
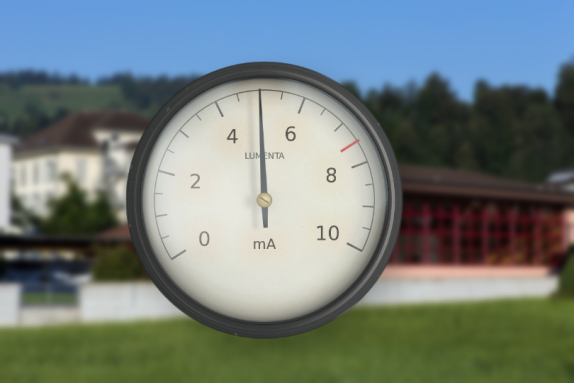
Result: 5 mA
